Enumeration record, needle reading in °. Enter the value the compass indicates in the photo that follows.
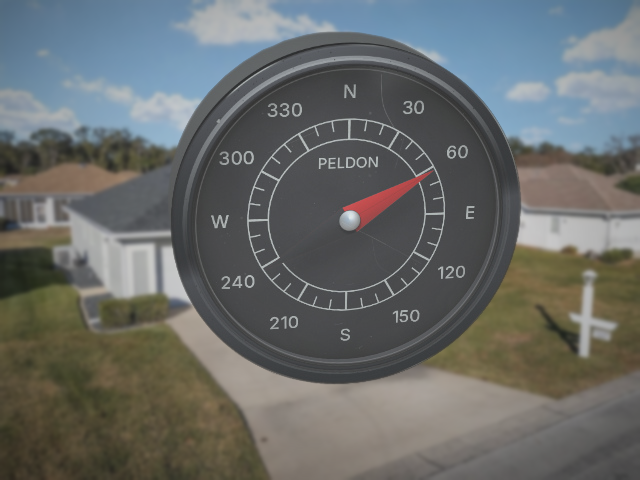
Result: 60 °
